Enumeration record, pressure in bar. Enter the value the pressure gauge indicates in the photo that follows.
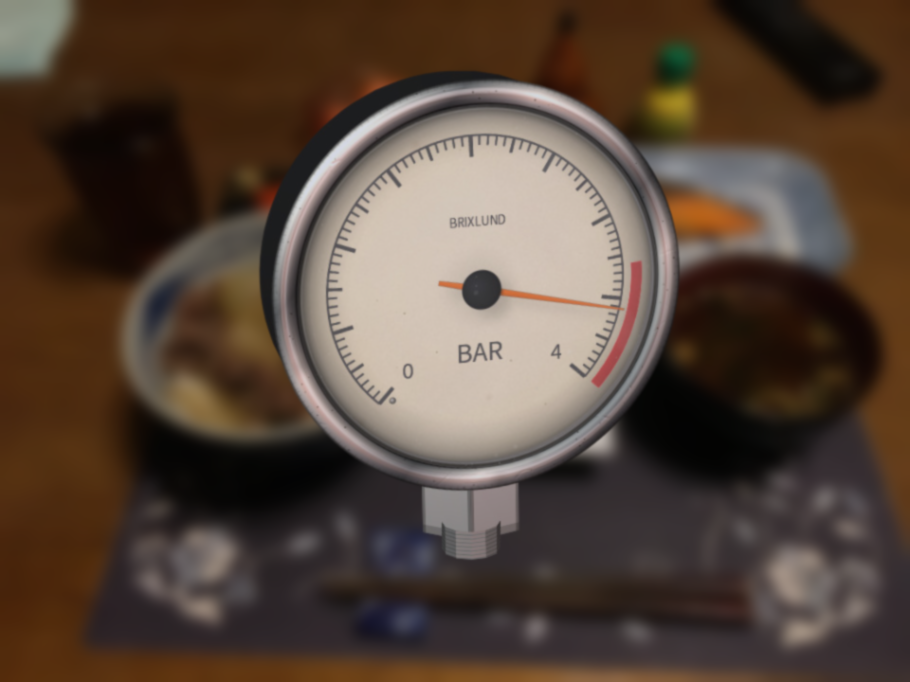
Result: 3.55 bar
